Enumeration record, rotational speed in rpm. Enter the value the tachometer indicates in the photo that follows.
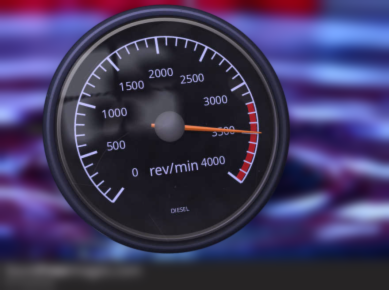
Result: 3500 rpm
